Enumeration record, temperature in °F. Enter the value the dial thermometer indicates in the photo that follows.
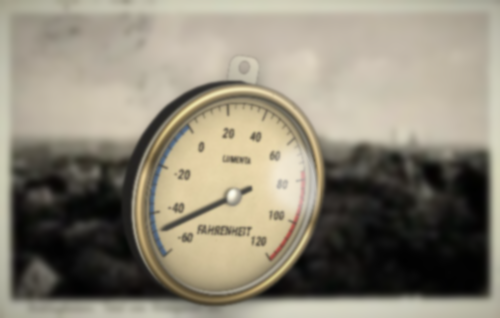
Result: -48 °F
